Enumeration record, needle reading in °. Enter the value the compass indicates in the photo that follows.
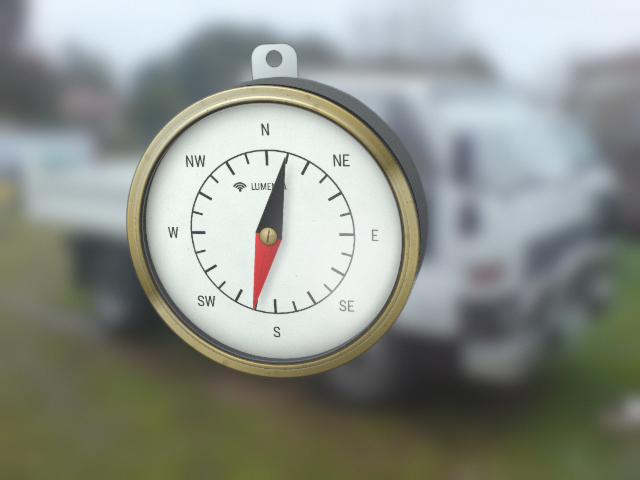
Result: 195 °
